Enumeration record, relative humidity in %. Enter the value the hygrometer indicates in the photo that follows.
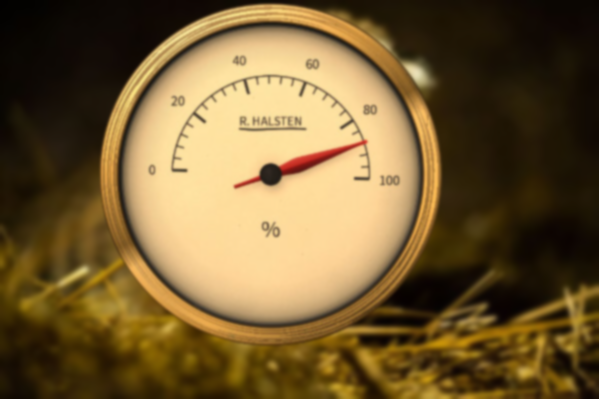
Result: 88 %
